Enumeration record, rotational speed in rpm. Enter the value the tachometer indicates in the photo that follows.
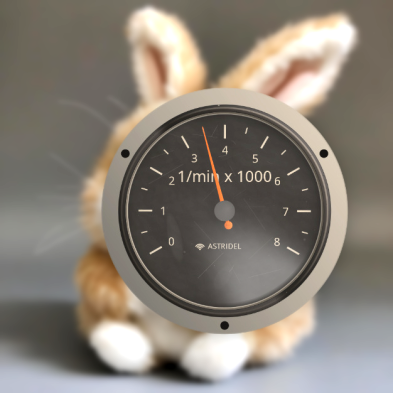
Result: 3500 rpm
